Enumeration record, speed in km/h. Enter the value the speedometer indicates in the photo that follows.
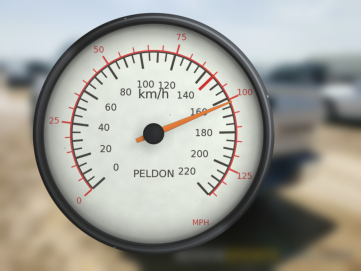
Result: 162.5 km/h
